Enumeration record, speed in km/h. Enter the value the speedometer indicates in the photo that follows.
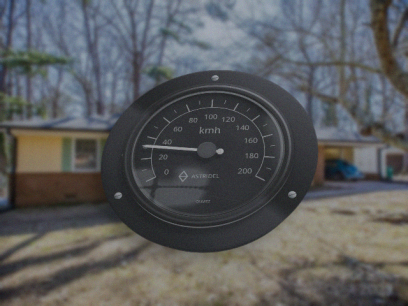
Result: 30 km/h
